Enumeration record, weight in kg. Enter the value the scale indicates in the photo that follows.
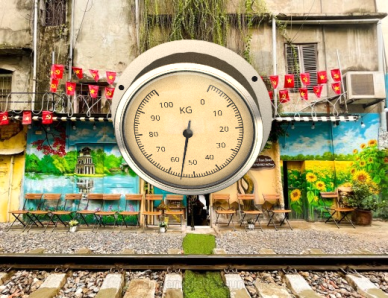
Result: 55 kg
